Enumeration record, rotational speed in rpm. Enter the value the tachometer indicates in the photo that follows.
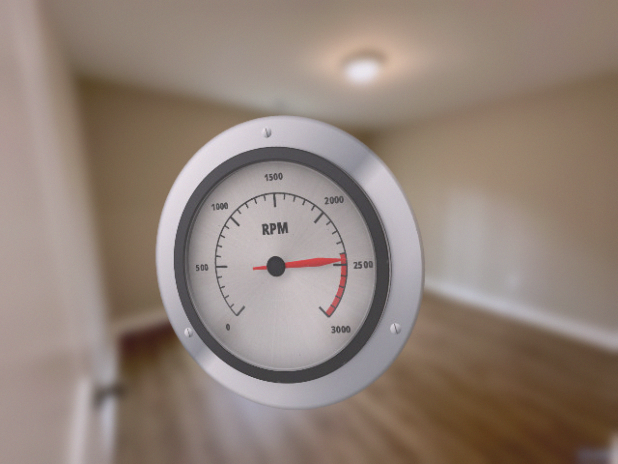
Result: 2450 rpm
